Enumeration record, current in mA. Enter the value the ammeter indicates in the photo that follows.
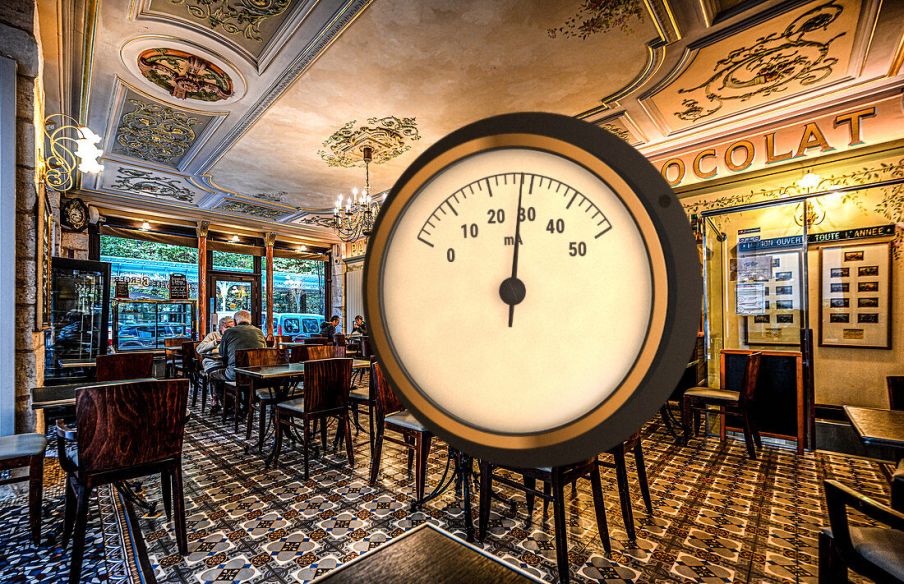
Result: 28 mA
